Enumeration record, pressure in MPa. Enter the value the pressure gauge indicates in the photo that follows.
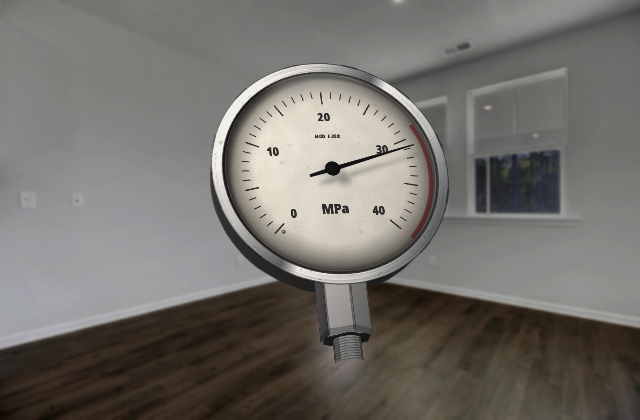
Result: 31 MPa
